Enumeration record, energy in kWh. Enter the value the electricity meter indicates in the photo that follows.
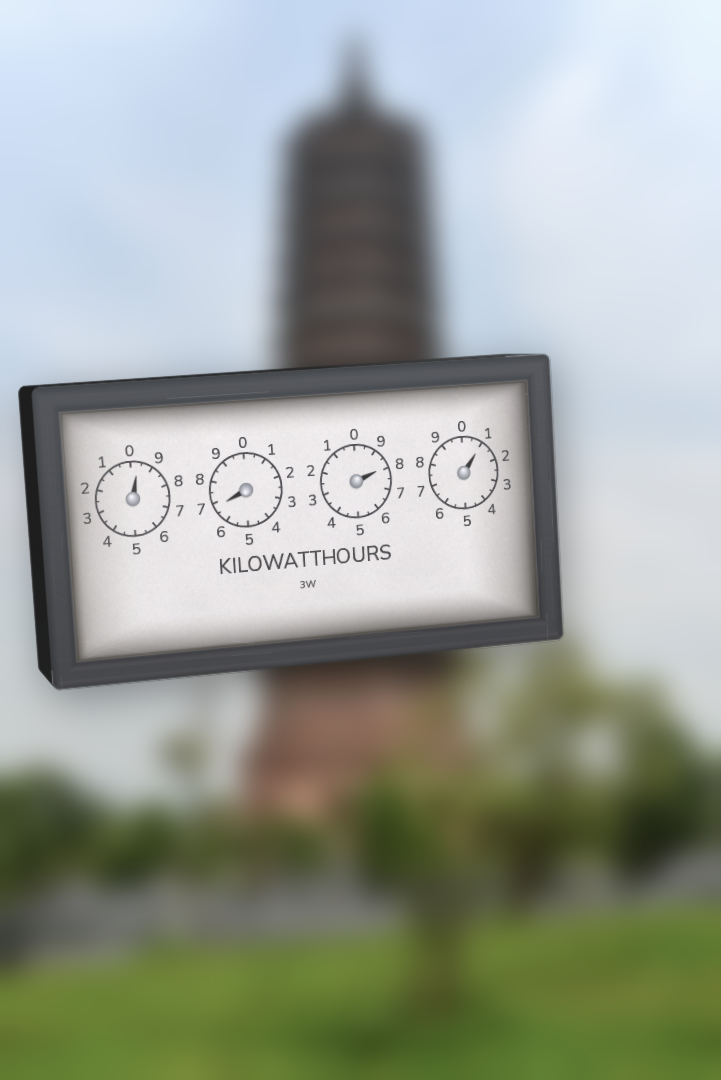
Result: 9681 kWh
